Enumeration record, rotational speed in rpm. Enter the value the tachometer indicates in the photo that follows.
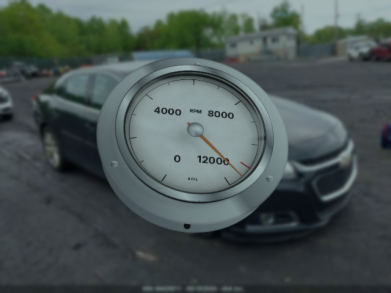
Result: 11500 rpm
